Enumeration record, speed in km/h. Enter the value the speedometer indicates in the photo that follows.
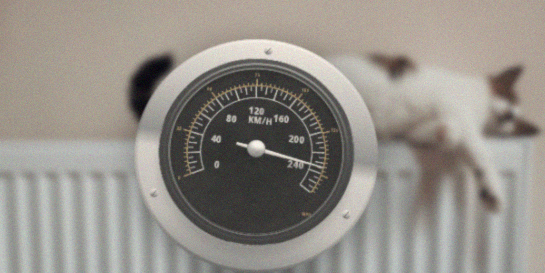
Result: 235 km/h
